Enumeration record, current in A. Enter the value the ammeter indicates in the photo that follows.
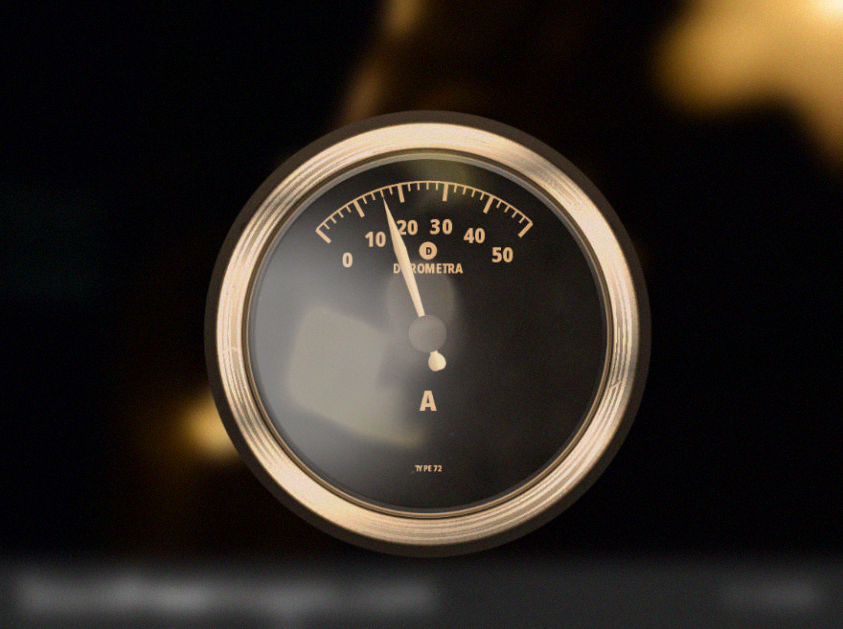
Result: 16 A
